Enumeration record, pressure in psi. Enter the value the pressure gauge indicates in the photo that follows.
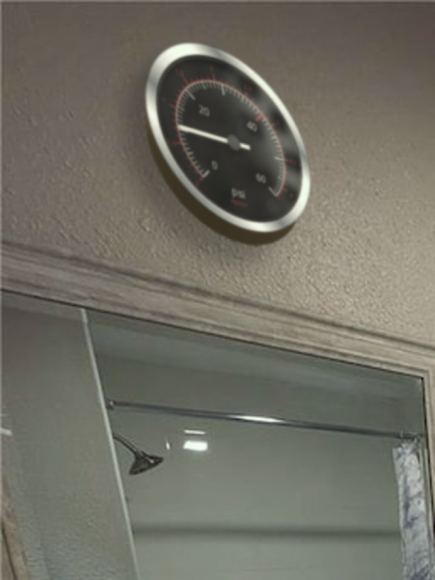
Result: 10 psi
